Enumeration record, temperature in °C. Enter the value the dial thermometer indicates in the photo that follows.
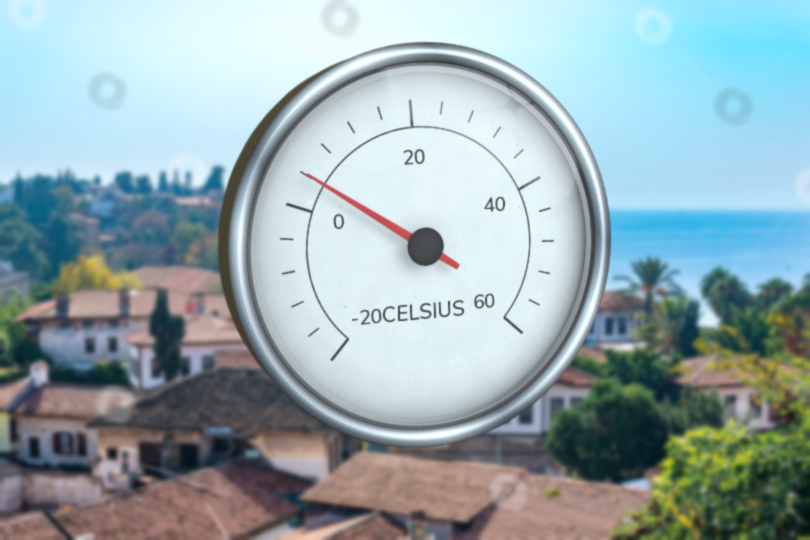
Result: 4 °C
